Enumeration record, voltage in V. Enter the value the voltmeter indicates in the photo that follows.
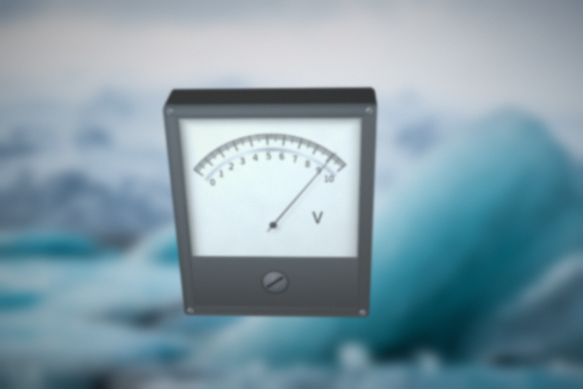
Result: 9 V
